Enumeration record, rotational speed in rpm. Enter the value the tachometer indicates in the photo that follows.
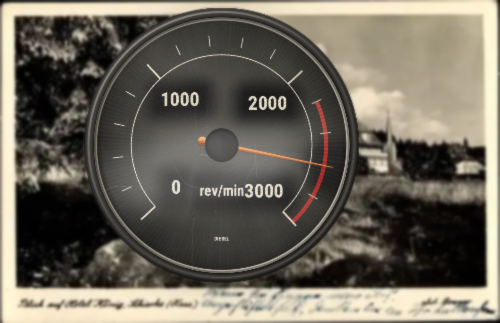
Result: 2600 rpm
